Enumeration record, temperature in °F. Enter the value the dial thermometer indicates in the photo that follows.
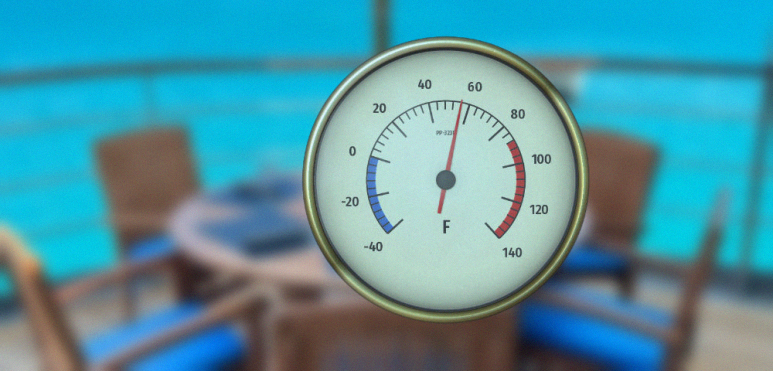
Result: 56 °F
